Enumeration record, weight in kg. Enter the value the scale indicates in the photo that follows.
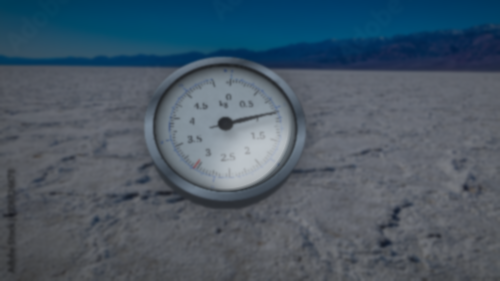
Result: 1 kg
